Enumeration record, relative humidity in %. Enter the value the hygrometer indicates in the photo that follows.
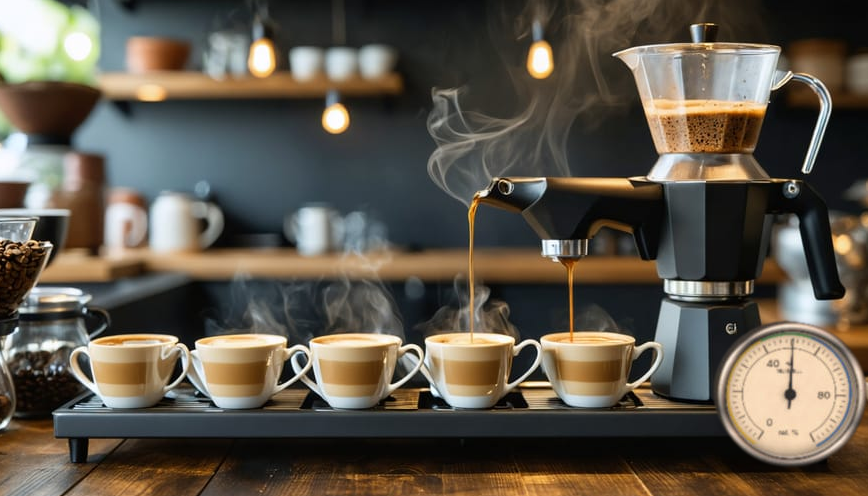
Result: 50 %
